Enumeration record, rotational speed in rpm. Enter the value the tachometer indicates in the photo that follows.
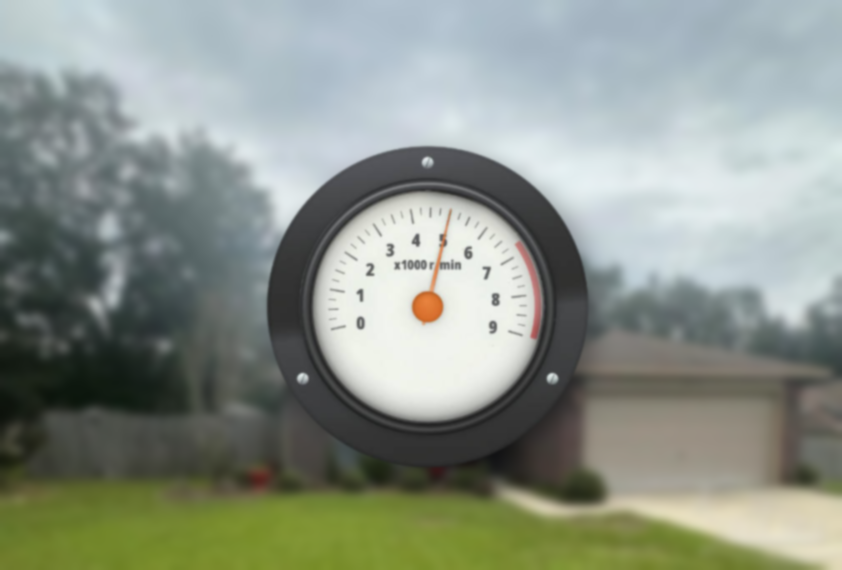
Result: 5000 rpm
